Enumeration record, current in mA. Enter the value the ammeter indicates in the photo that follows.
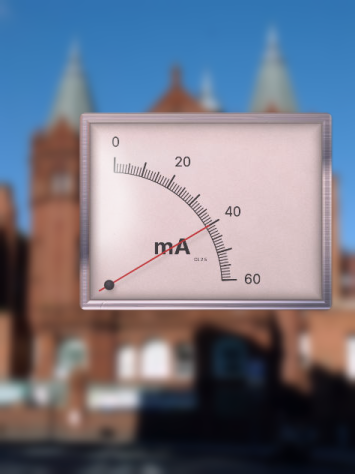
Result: 40 mA
